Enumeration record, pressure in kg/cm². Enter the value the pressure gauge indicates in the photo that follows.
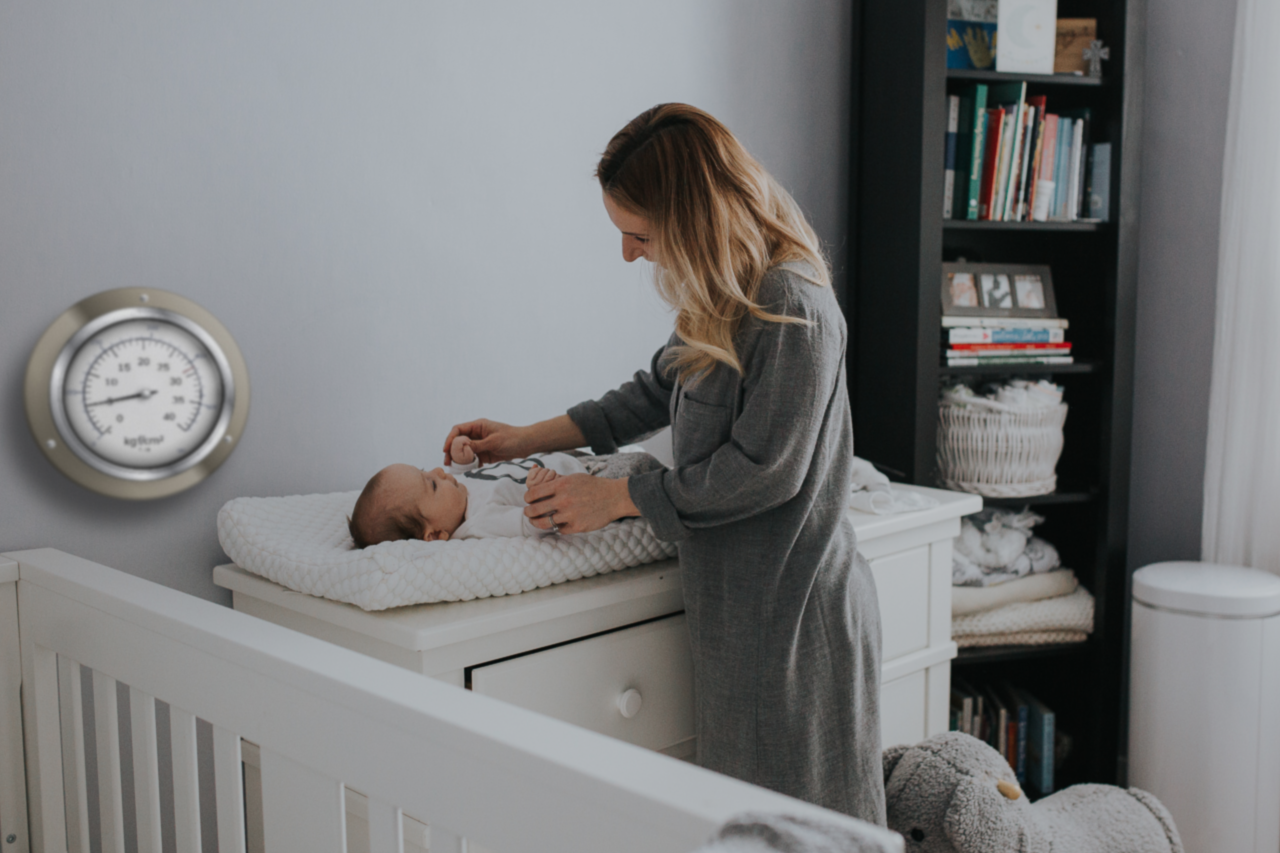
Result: 5 kg/cm²
